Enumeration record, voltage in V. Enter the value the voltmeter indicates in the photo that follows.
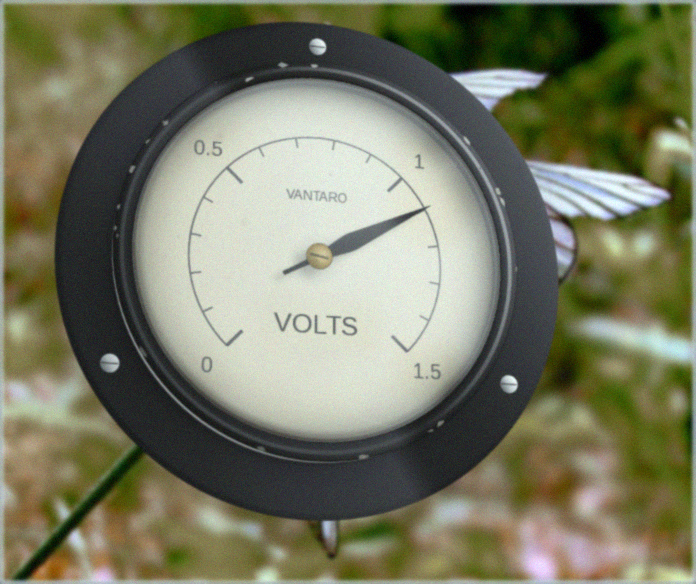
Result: 1.1 V
